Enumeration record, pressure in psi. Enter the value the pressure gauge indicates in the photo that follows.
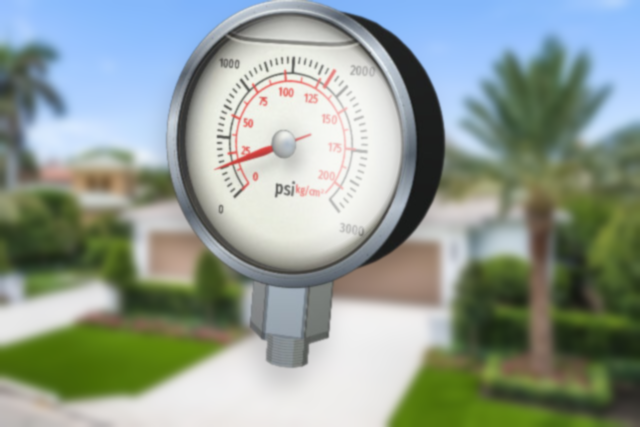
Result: 250 psi
